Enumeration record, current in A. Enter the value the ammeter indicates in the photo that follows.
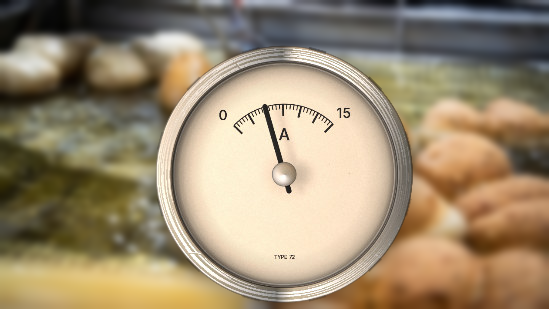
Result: 5 A
